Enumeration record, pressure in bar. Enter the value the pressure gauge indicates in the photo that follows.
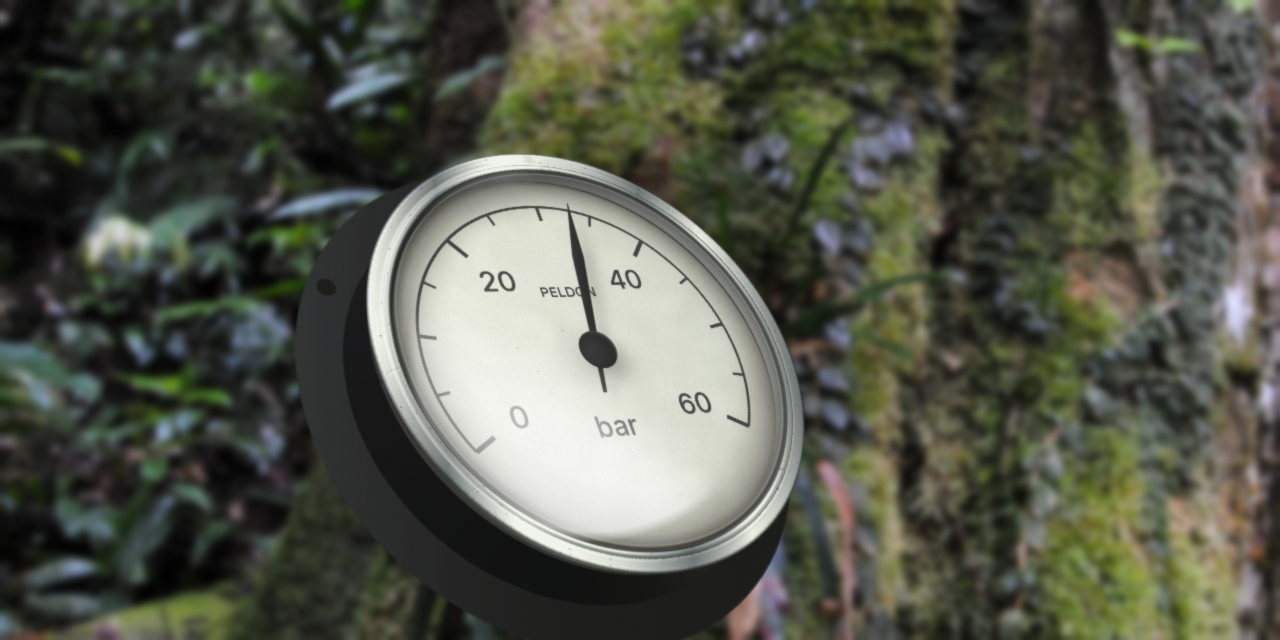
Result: 32.5 bar
